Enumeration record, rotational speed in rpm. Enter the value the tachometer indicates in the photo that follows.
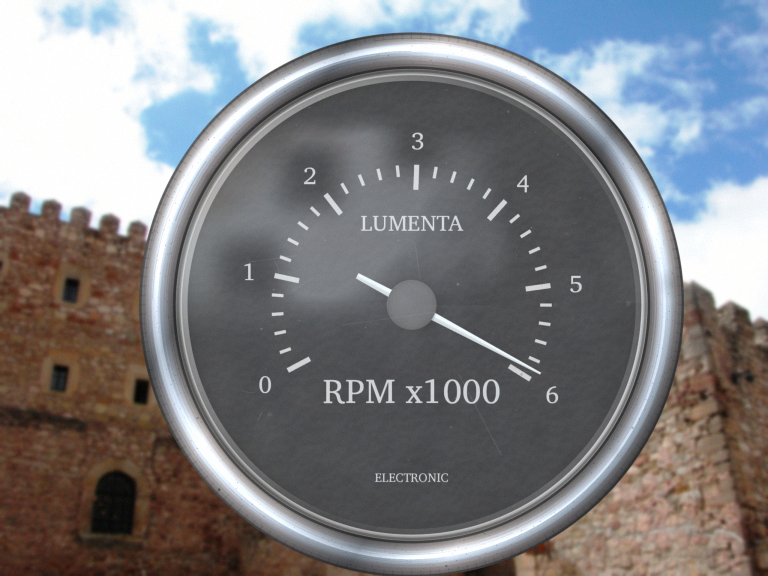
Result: 5900 rpm
